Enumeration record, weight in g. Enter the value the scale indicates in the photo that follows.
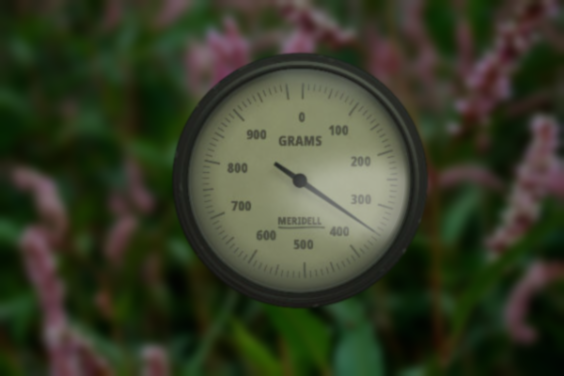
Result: 350 g
